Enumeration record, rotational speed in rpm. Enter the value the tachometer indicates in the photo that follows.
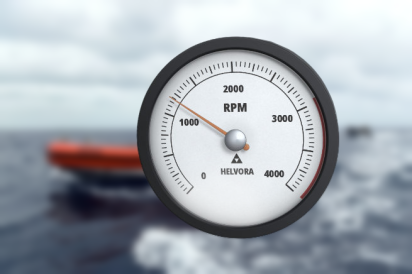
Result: 1200 rpm
